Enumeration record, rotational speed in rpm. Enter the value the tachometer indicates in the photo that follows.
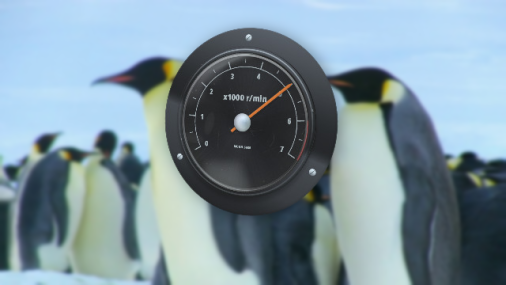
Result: 5000 rpm
